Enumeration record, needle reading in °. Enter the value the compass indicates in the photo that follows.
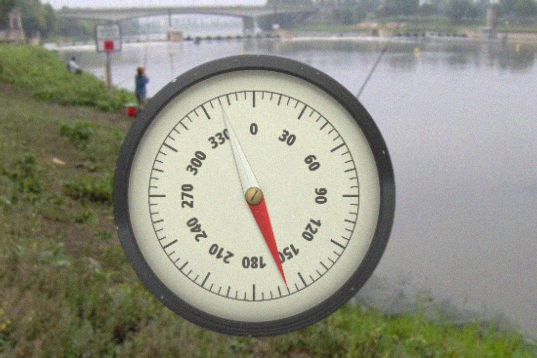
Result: 160 °
